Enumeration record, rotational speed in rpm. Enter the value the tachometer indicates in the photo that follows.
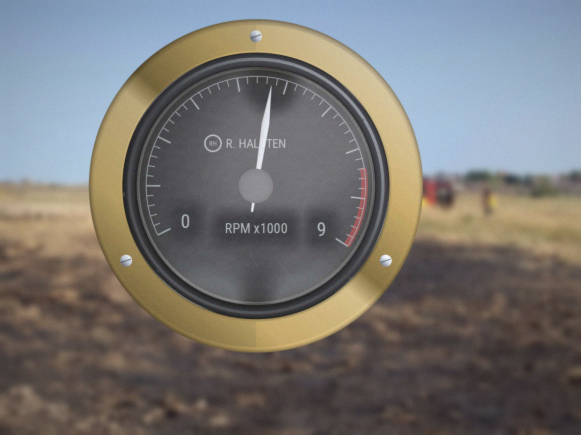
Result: 4700 rpm
